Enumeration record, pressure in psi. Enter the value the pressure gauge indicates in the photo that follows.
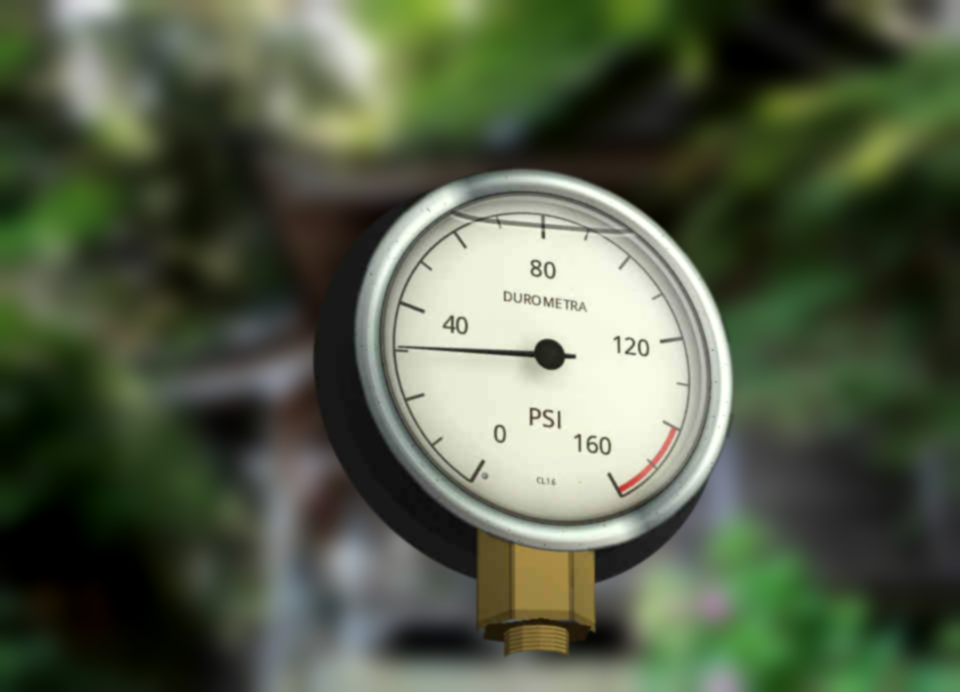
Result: 30 psi
